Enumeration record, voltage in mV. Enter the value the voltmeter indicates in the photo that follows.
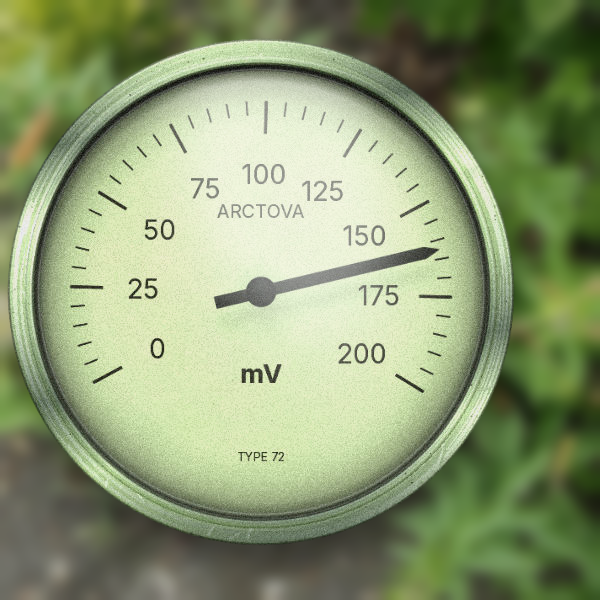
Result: 162.5 mV
